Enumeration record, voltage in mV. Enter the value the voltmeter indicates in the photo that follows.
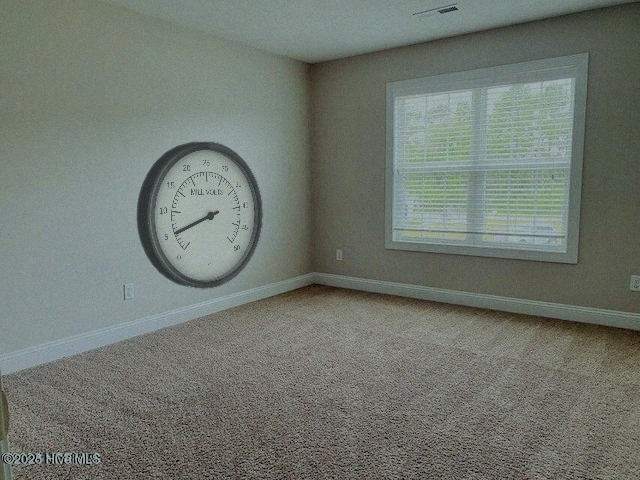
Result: 5 mV
